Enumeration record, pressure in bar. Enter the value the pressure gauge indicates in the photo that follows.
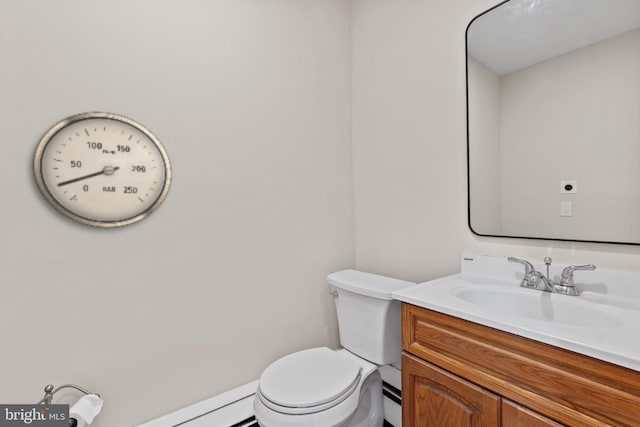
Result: 20 bar
